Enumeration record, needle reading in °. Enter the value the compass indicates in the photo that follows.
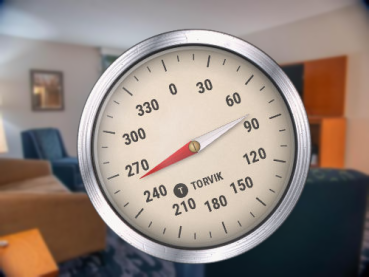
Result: 260 °
